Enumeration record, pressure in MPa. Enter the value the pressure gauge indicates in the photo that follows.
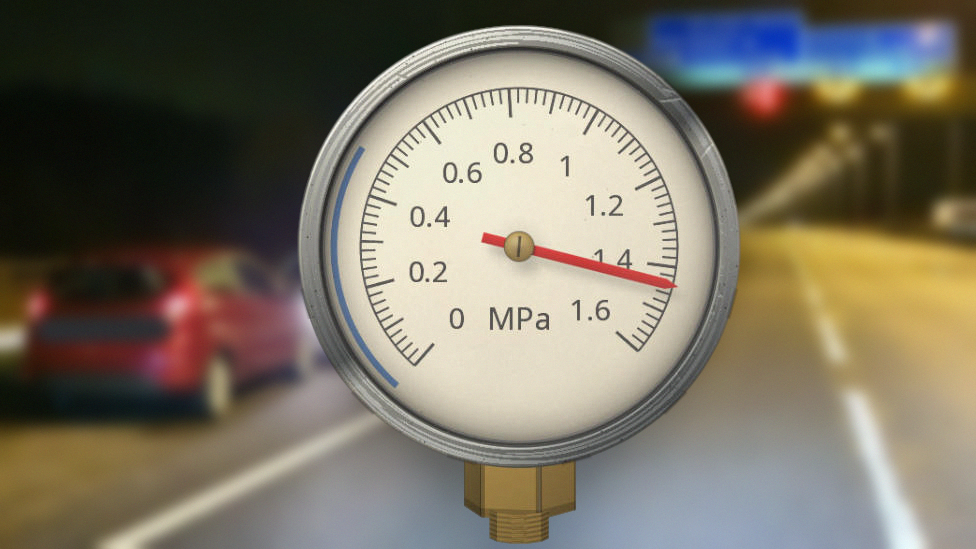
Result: 1.44 MPa
